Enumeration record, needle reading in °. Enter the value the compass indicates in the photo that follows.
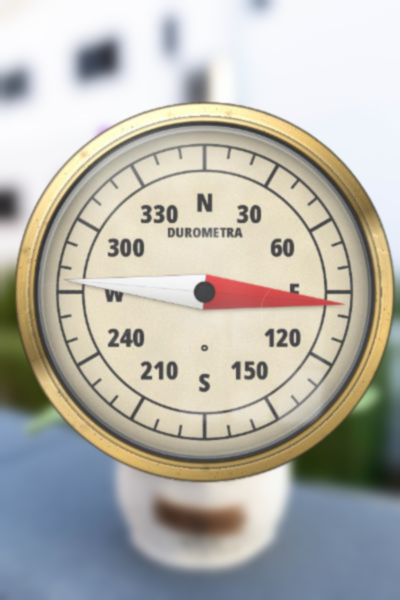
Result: 95 °
